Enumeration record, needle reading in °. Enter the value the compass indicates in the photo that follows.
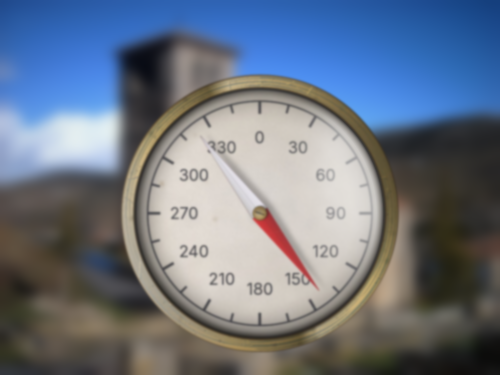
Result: 142.5 °
